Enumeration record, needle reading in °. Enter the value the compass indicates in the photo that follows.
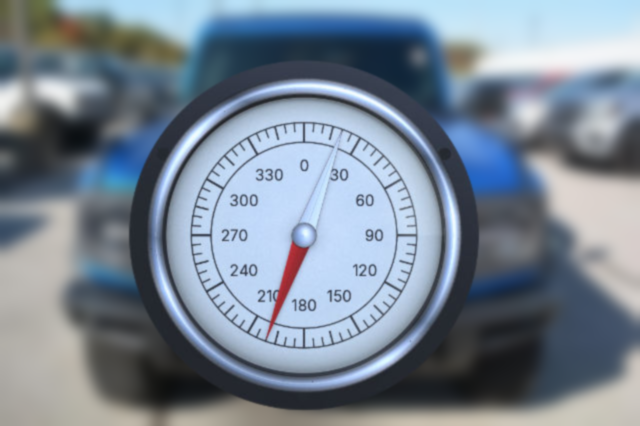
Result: 200 °
